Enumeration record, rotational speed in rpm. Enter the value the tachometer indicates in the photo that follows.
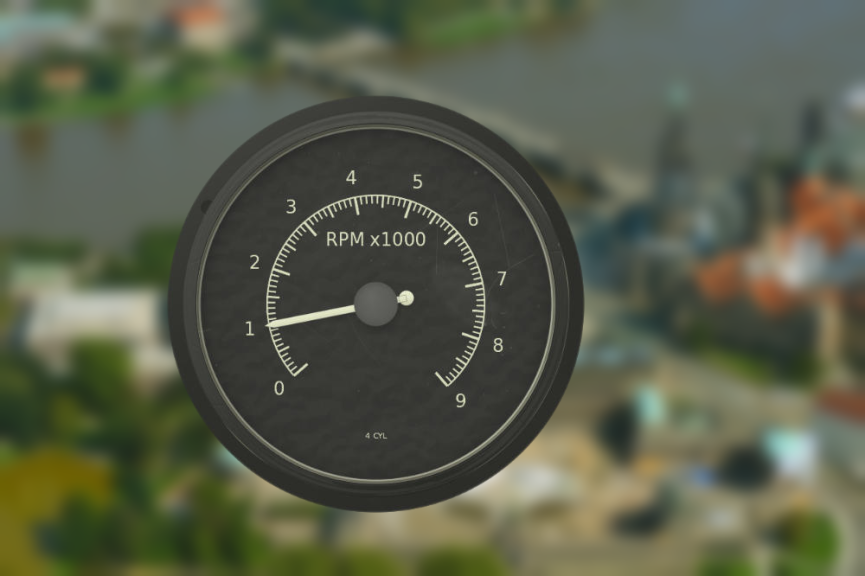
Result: 1000 rpm
